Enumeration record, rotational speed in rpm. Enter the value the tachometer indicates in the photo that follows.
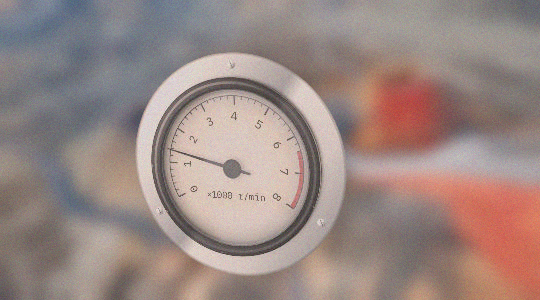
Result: 1400 rpm
